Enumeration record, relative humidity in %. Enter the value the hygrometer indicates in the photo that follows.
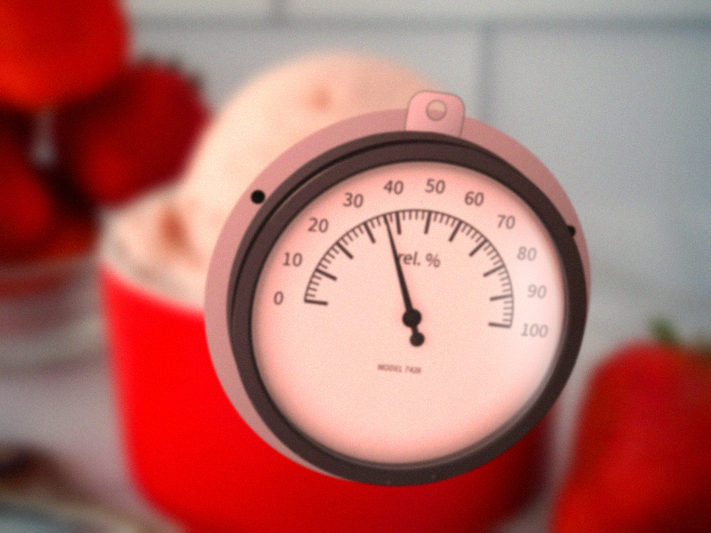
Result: 36 %
